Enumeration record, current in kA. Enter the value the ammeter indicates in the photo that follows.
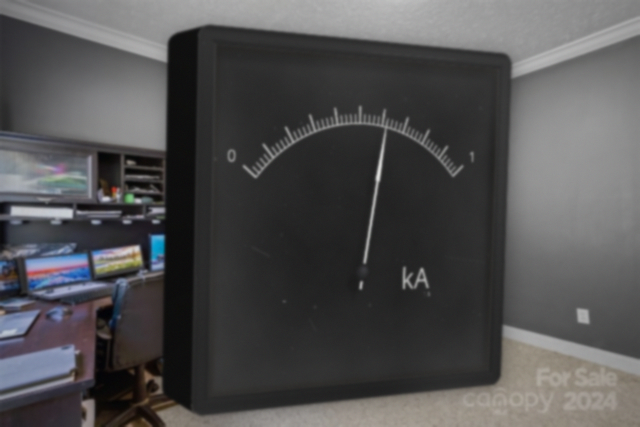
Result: 0.6 kA
